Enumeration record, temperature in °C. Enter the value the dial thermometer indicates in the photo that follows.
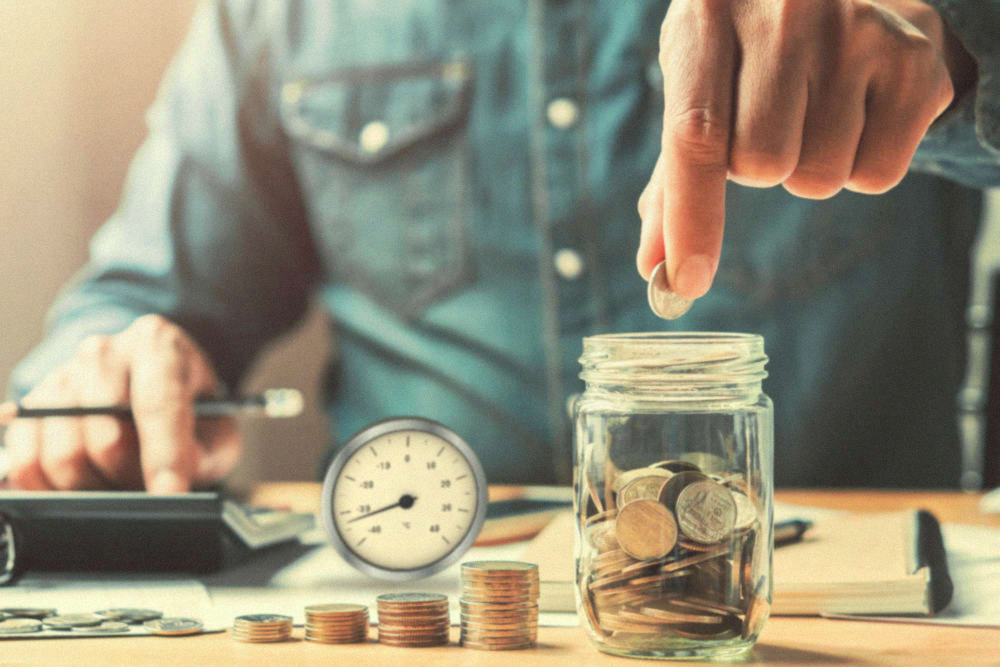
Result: -32.5 °C
